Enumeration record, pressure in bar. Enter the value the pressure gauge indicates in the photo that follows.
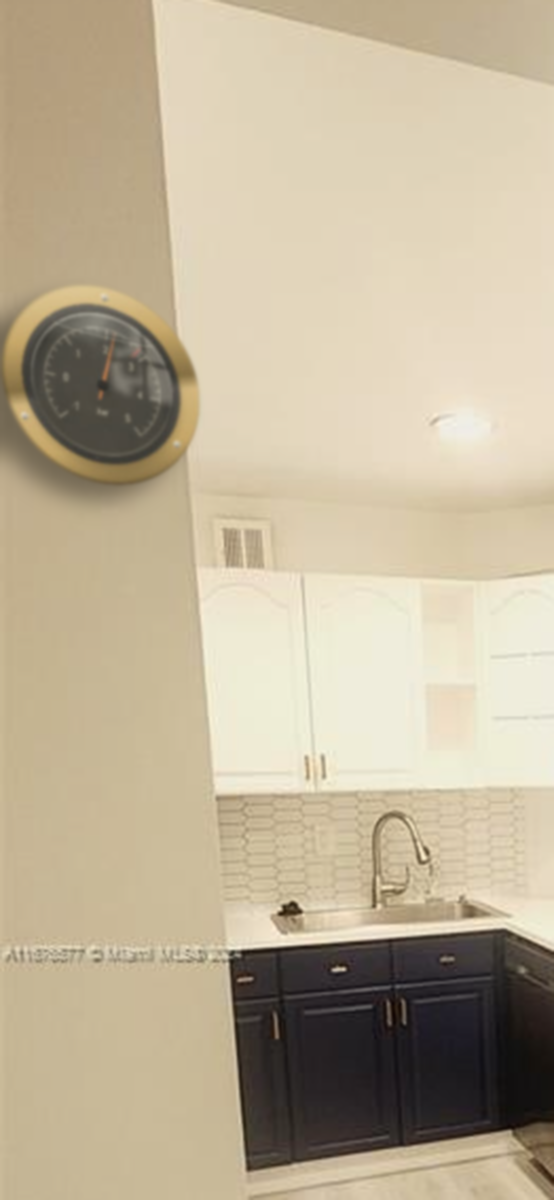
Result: 2.2 bar
